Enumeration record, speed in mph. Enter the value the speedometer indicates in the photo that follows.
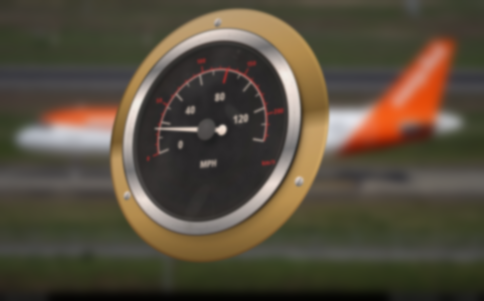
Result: 15 mph
